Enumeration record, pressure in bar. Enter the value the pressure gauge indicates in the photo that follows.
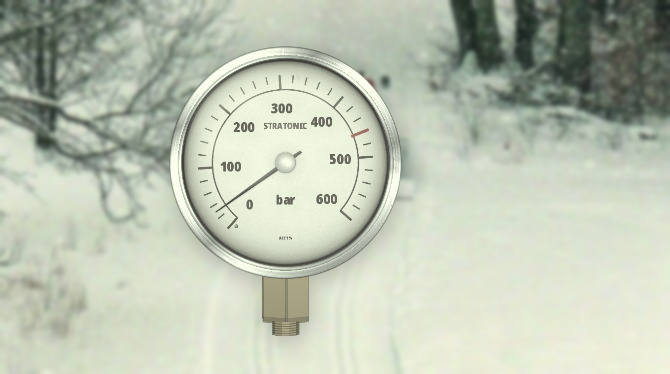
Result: 30 bar
